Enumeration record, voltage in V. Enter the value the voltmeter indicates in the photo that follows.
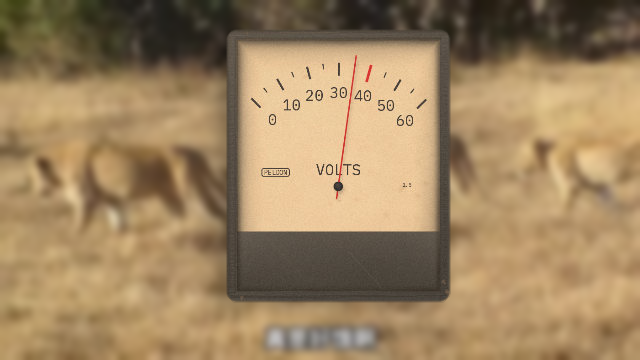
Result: 35 V
